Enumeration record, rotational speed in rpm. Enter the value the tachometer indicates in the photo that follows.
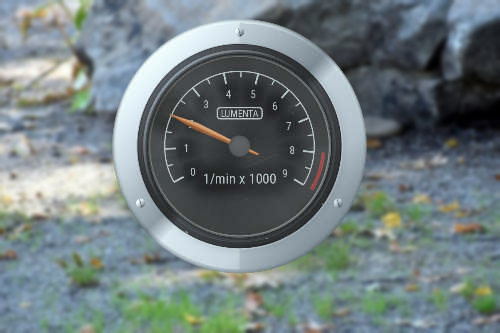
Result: 2000 rpm
